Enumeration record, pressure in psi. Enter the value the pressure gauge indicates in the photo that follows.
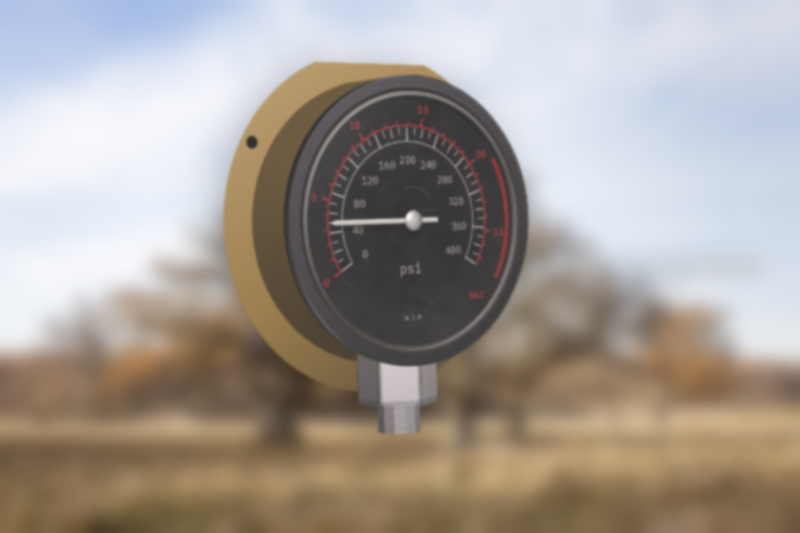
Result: 50 psi
